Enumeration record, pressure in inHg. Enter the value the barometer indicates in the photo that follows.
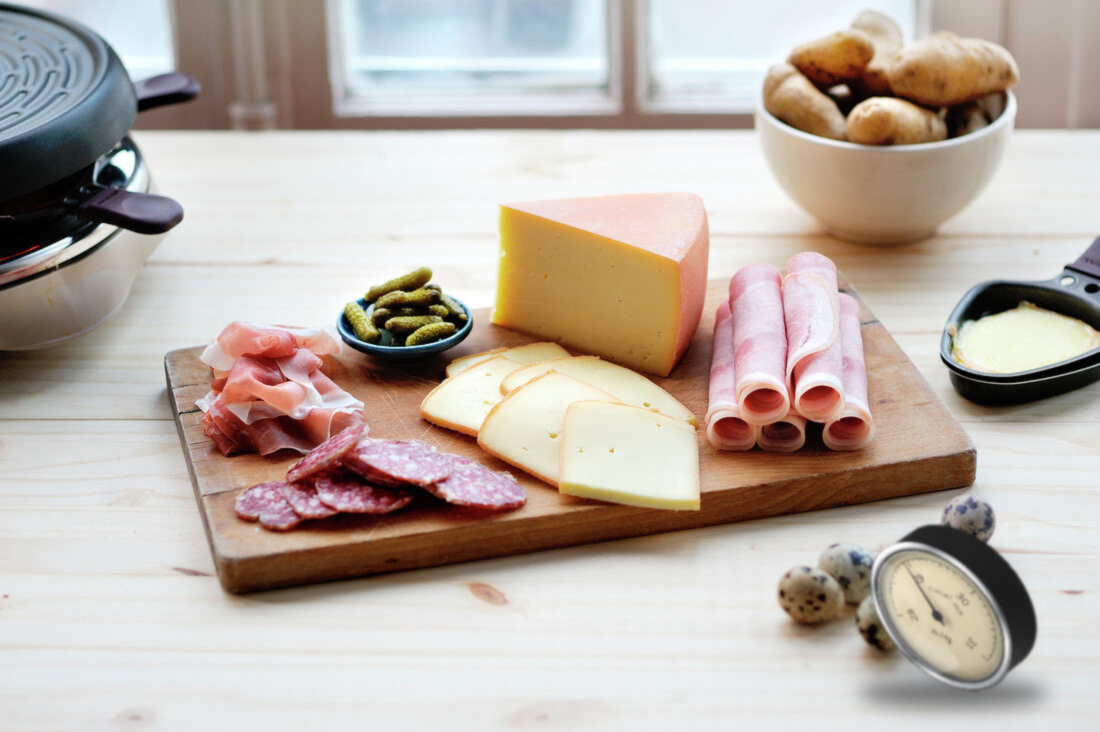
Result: 29 inHg
